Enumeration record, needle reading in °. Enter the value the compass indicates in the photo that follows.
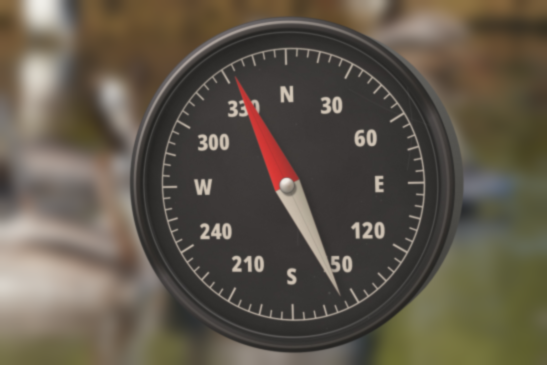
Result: 335 °
